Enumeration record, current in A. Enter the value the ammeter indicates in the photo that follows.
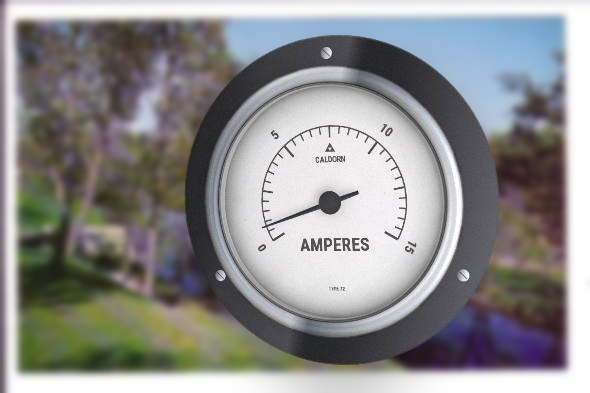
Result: 0.75 A
